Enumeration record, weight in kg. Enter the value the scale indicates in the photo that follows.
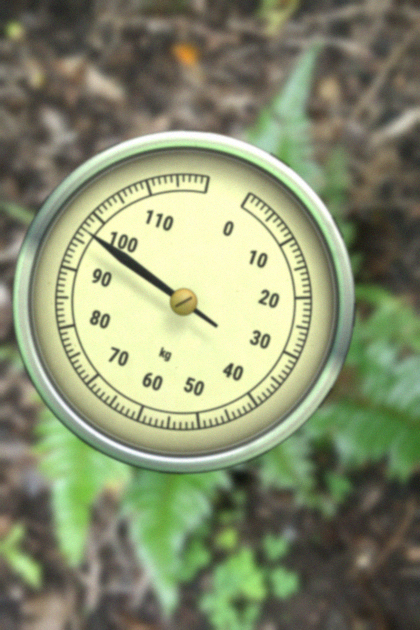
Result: 97 kg
